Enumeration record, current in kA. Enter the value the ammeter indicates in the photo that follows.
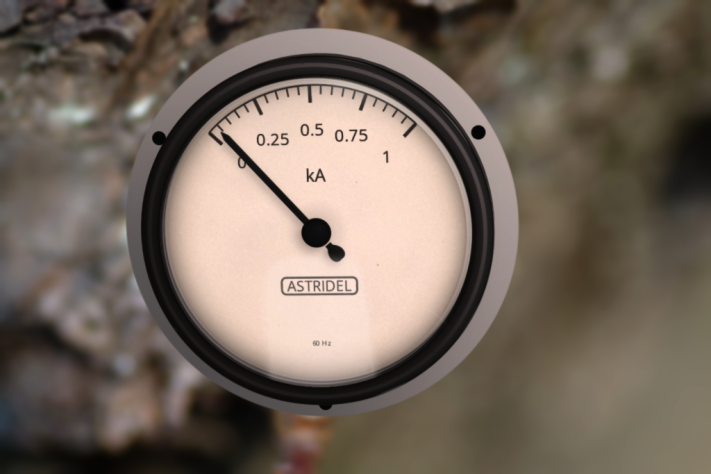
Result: 0.05 kA
